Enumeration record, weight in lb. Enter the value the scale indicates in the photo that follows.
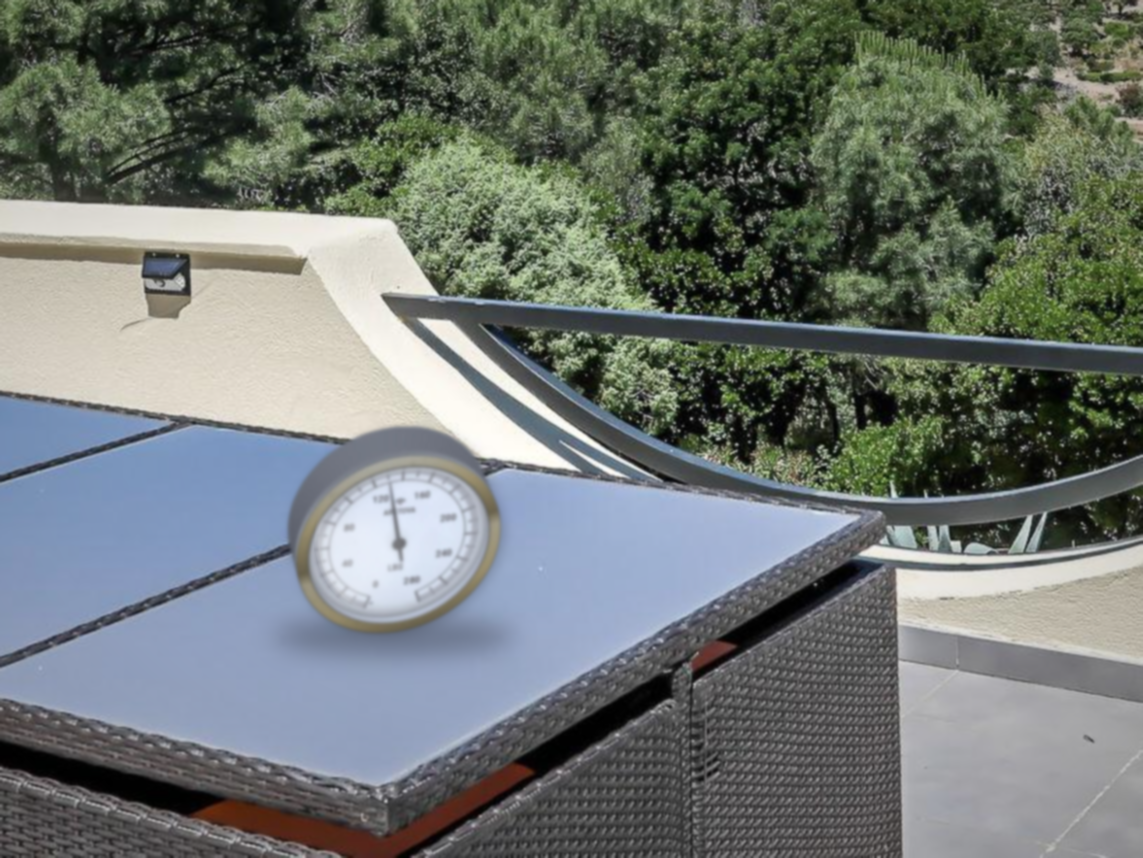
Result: 130 lb
